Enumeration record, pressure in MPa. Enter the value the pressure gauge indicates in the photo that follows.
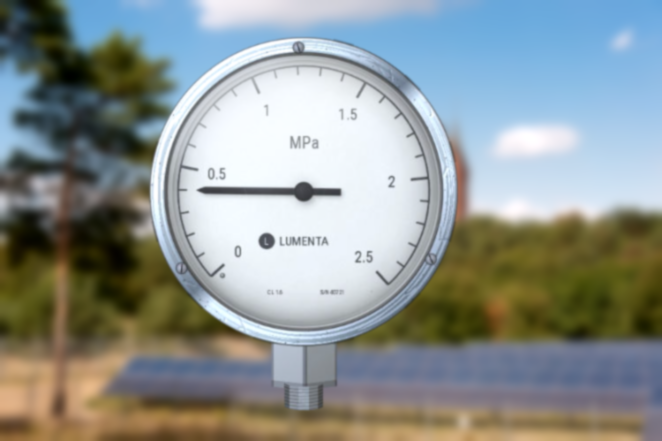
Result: 0.4 MPa
